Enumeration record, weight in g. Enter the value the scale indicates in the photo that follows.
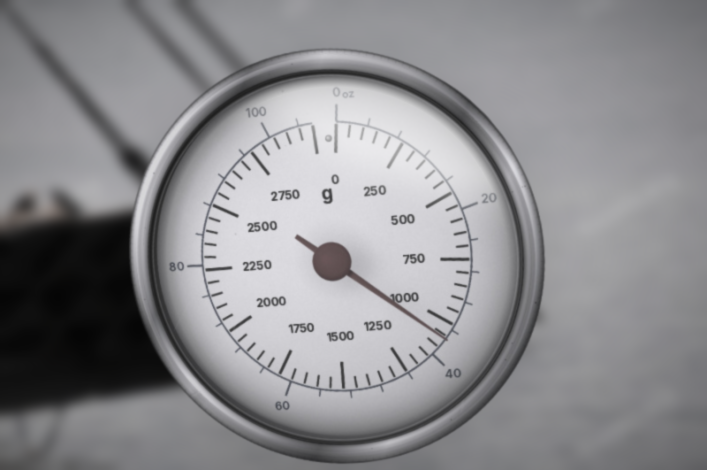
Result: 1050 g
